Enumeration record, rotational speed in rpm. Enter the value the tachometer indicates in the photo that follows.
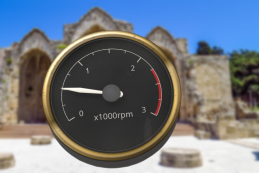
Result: 500 rpm
